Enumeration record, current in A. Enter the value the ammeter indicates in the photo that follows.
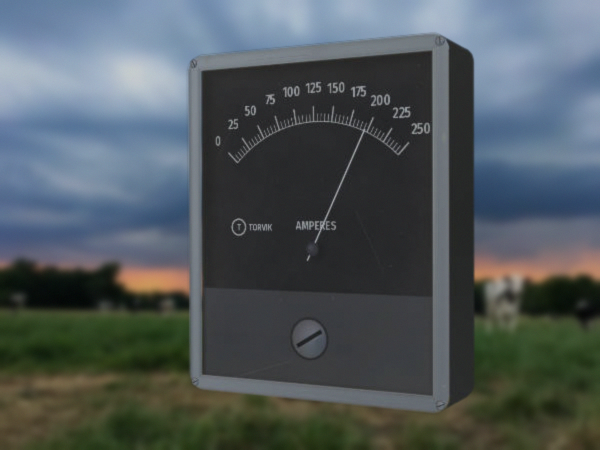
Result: 200 A
